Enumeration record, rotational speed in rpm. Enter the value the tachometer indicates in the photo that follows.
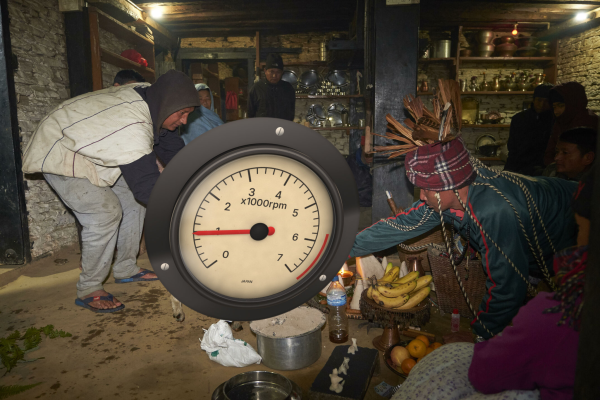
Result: 1000 rpm
